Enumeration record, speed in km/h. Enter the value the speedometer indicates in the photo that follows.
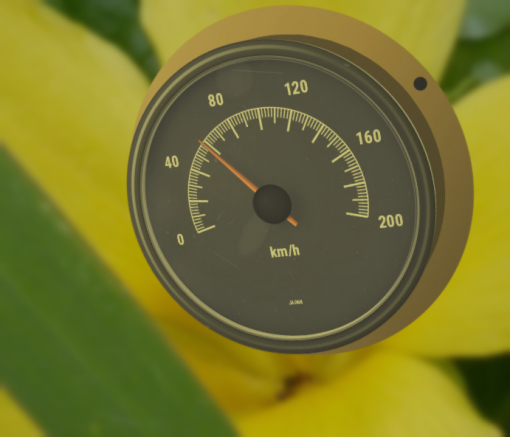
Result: 60 km/h
